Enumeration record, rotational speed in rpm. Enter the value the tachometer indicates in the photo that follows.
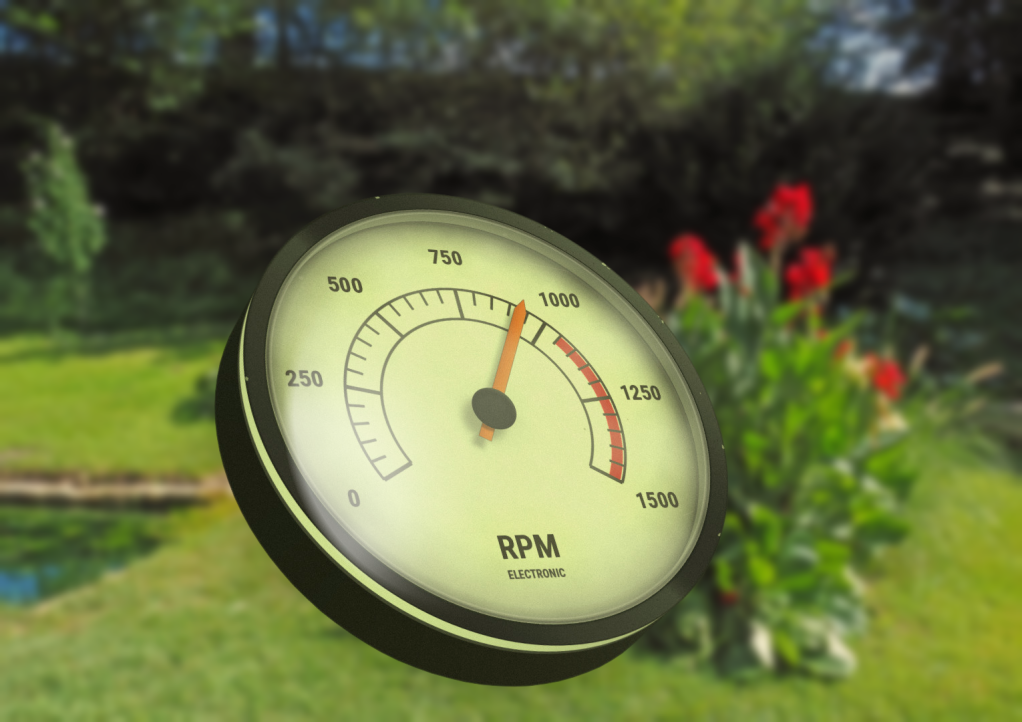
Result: 925 rpm
